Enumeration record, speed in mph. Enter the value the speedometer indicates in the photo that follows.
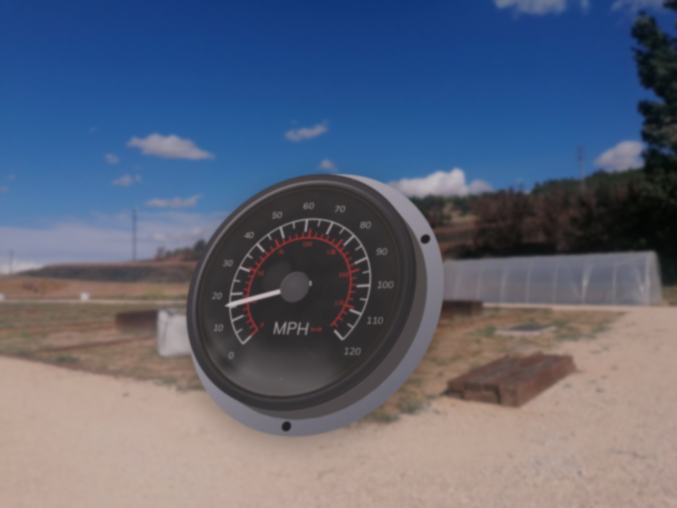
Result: 15 mph
